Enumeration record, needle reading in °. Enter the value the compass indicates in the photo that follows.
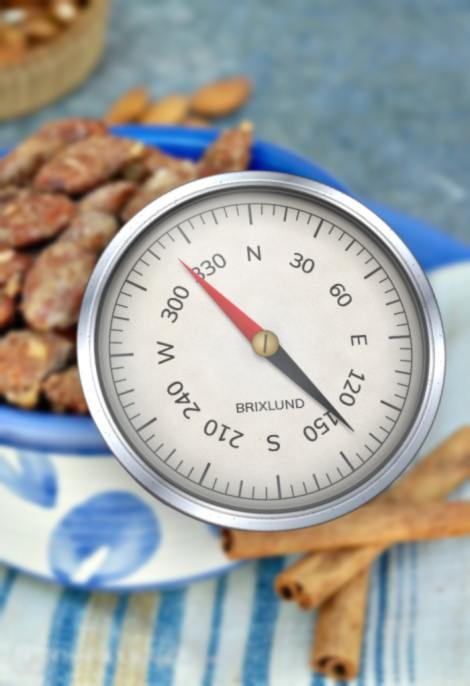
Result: 320 °
